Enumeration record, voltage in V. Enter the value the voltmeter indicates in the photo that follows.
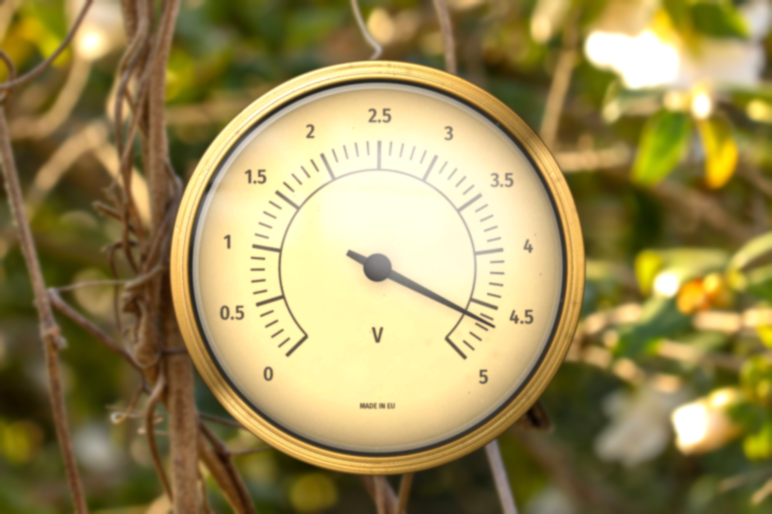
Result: 4.65 V
